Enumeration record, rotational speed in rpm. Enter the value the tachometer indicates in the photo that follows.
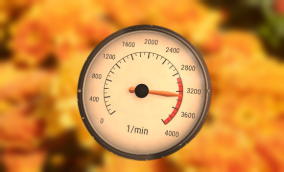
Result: 3300 rpm
